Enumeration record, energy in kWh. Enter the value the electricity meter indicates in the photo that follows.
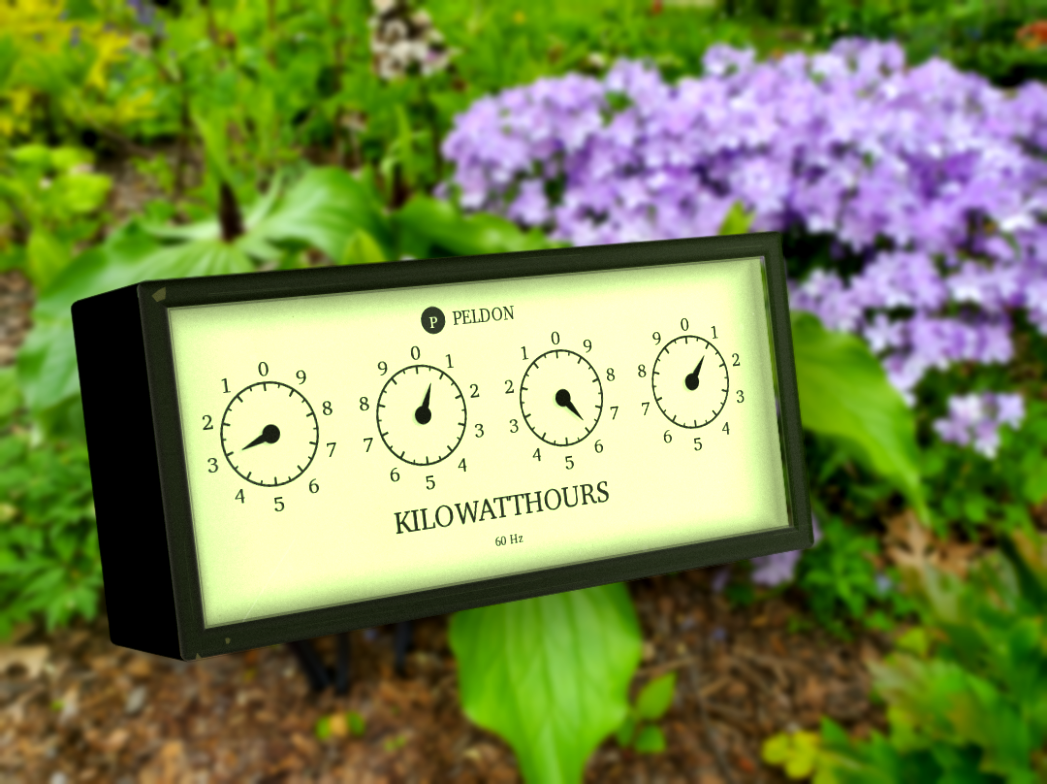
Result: 3061 kWh
